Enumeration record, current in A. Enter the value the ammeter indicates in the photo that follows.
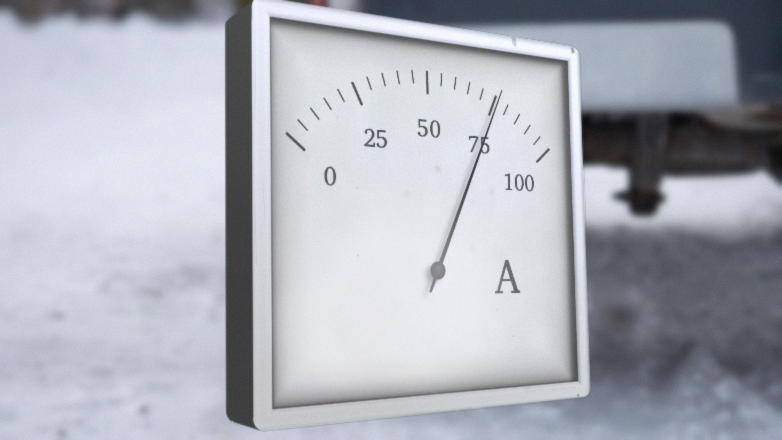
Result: 75 A
